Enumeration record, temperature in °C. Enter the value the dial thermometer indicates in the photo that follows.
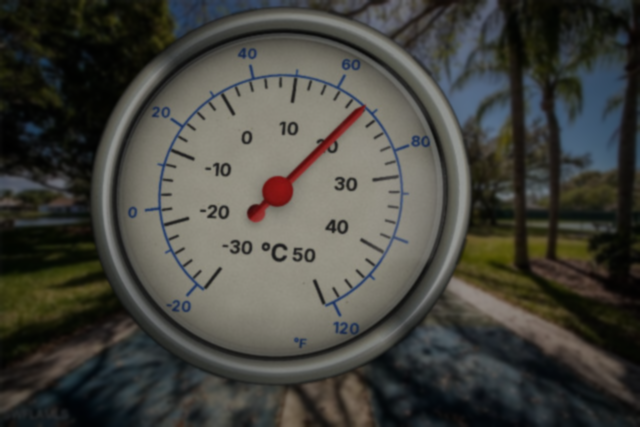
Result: 20 °C
